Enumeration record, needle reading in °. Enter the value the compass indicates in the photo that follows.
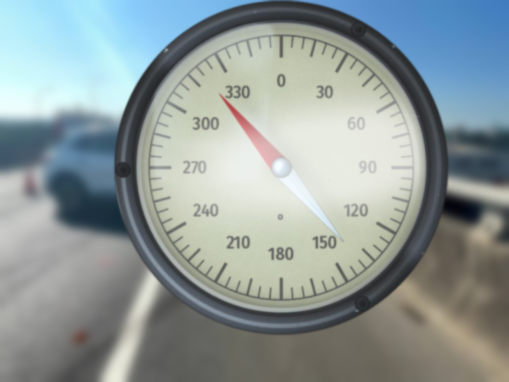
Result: 320 °
